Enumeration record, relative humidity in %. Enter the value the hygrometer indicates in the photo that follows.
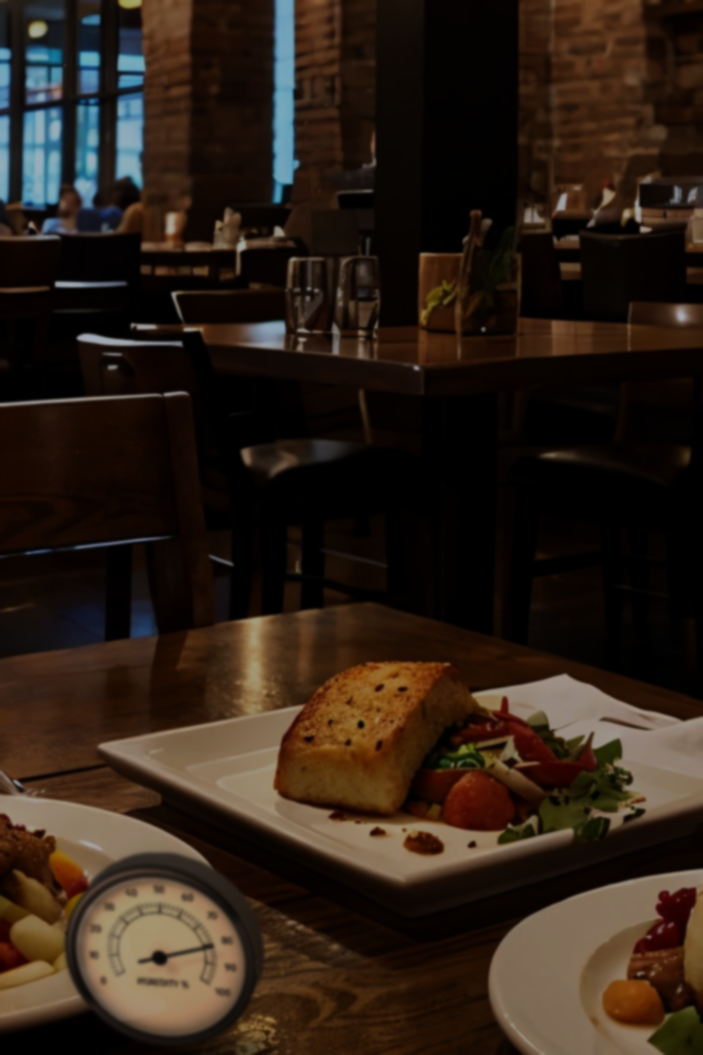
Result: 80 %
